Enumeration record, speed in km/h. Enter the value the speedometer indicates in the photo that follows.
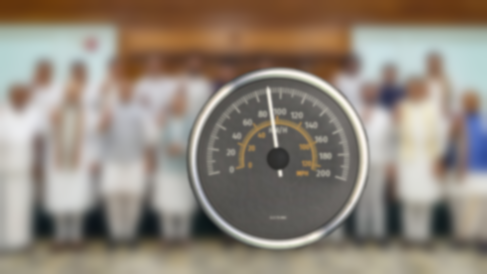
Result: 90 km/h
